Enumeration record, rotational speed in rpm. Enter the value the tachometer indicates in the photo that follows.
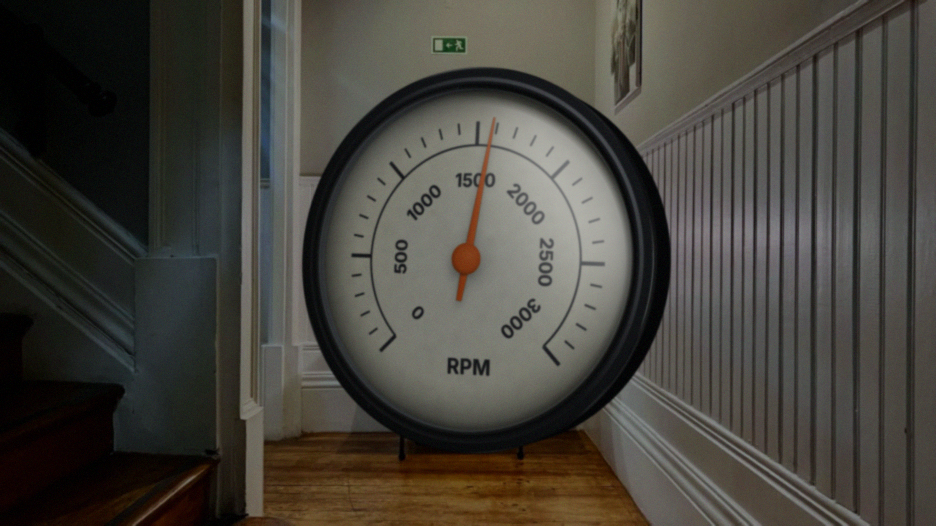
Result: 1600 rpm
